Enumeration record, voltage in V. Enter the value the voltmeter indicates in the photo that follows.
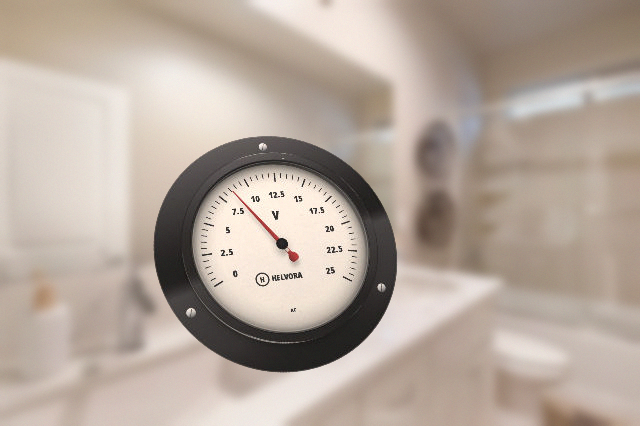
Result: 8.5 V
